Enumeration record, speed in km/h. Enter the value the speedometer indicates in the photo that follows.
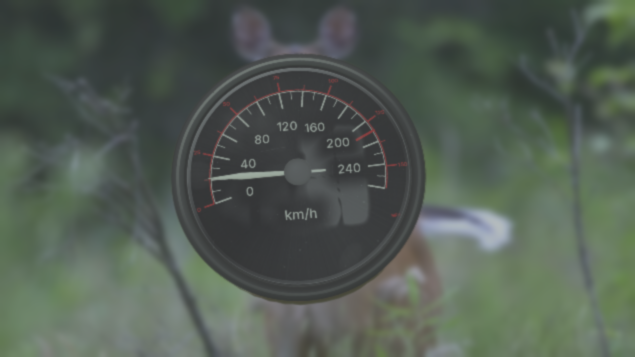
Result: 20 km/h
